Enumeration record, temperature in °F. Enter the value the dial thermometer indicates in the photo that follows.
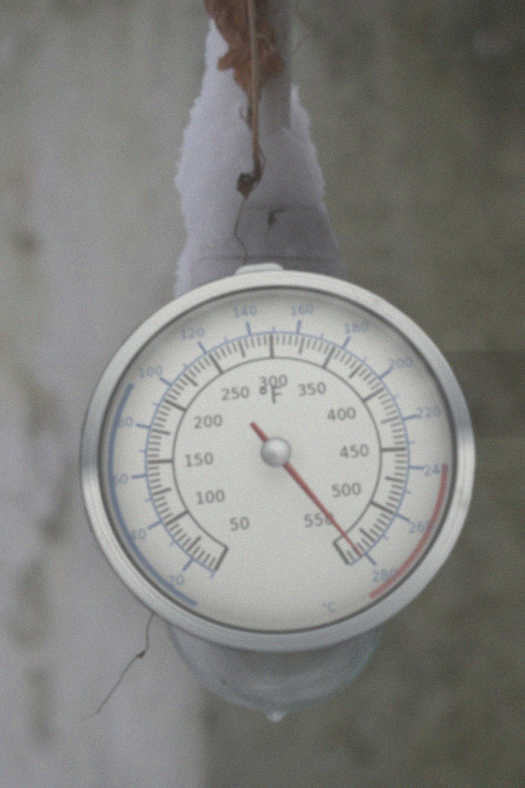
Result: 540 °F
